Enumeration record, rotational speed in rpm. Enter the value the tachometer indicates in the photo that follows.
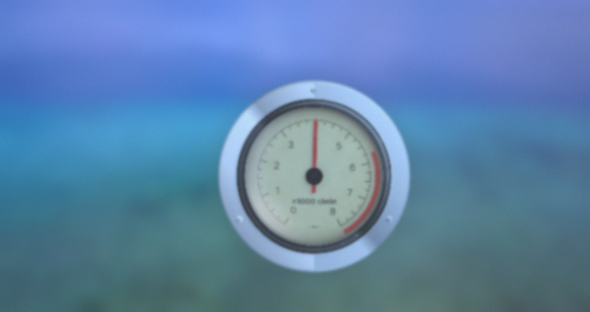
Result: 4000 rpm
